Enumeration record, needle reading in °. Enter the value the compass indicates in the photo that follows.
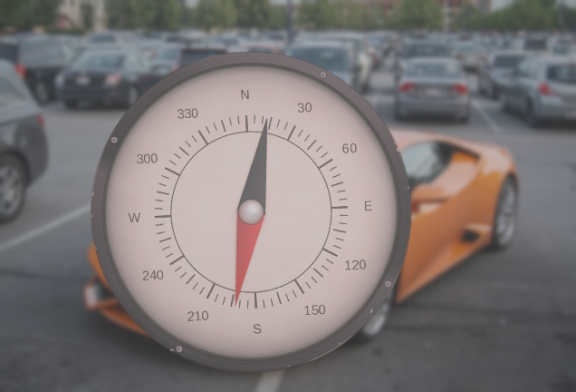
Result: 192.5 °
